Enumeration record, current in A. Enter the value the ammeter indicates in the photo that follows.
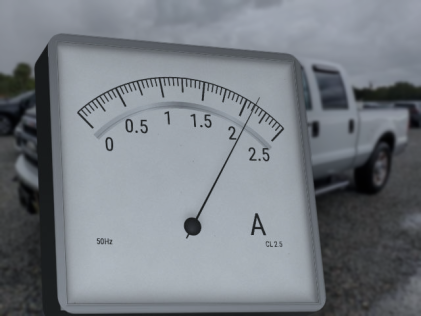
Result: 2.1 A
